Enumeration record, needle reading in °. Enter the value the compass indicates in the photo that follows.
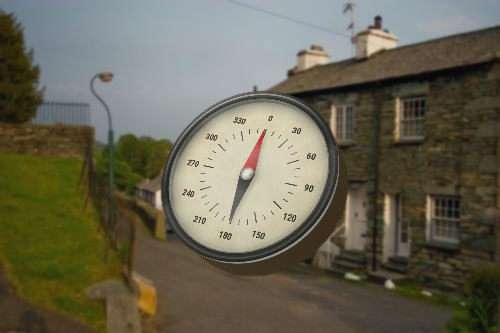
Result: 0 °
